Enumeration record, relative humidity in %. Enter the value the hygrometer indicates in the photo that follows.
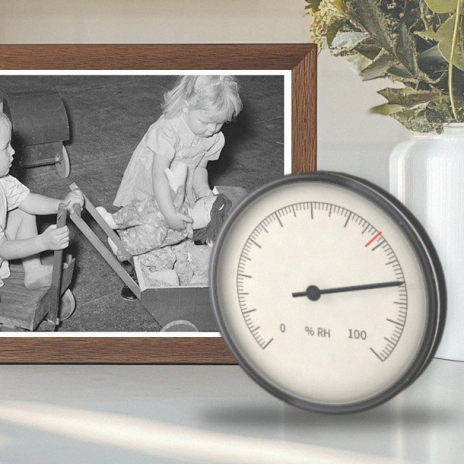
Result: 80 %
